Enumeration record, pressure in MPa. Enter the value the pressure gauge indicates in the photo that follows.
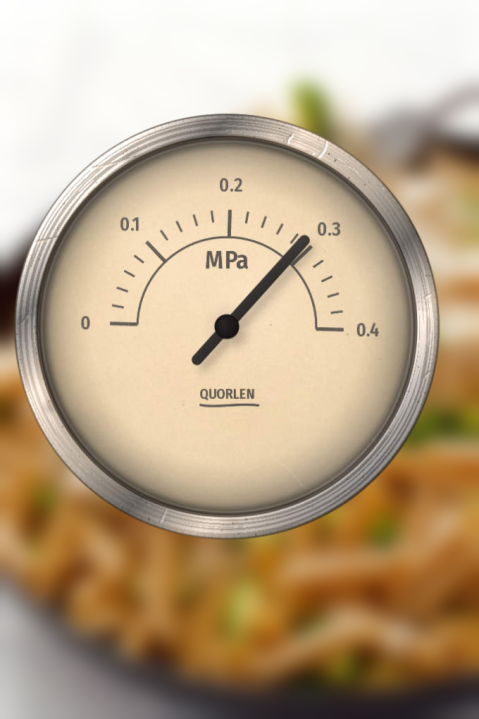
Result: 0.29 MPa
